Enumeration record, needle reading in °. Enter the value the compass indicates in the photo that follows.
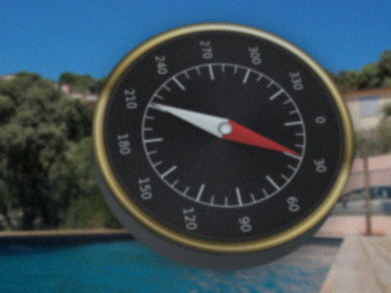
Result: 30 °
